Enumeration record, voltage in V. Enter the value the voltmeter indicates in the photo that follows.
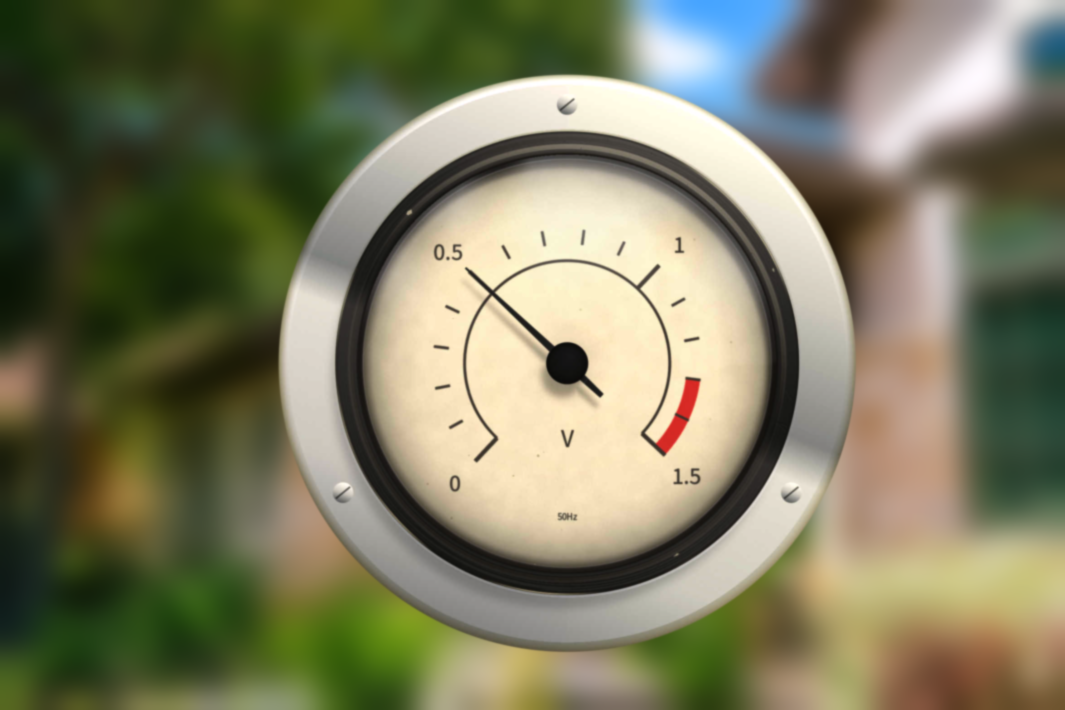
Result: 0.5 V
